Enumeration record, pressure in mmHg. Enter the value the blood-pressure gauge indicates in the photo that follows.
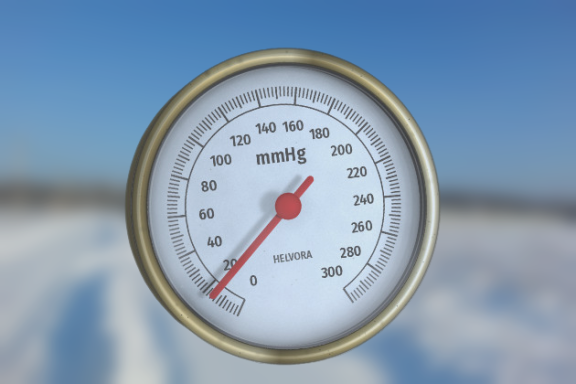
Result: 16 mmHg
